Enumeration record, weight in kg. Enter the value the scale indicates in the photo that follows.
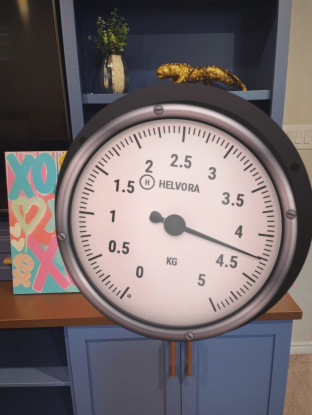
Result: 4.25 kg
